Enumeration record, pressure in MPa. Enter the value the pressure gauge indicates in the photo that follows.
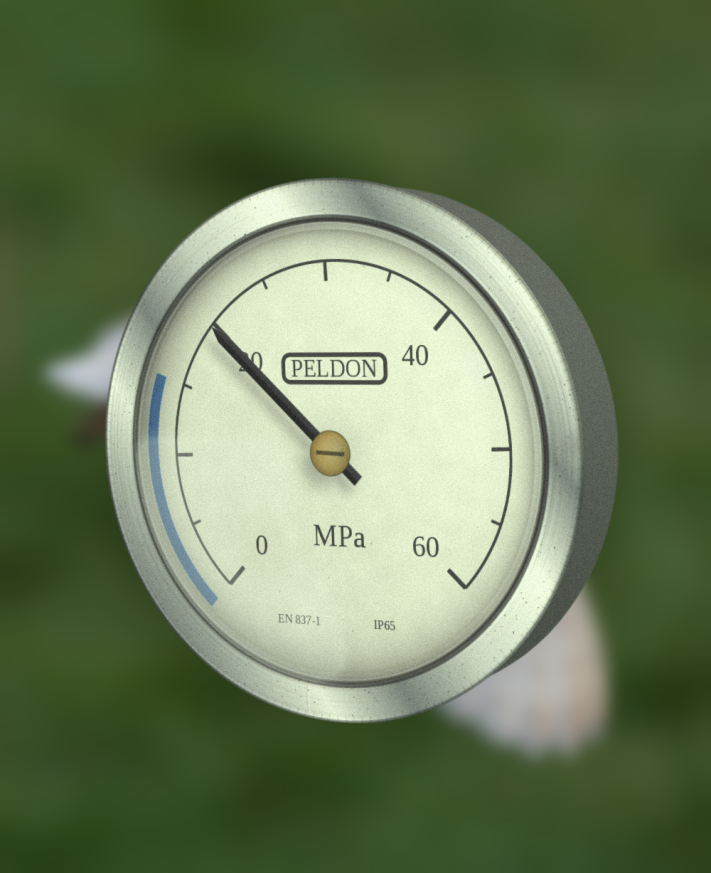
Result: 20 MPa
